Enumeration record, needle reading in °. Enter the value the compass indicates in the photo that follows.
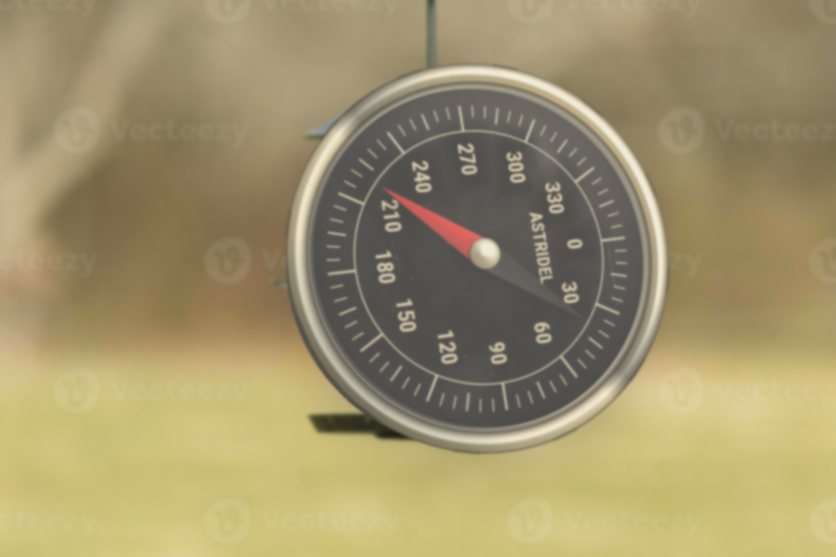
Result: 220 °
